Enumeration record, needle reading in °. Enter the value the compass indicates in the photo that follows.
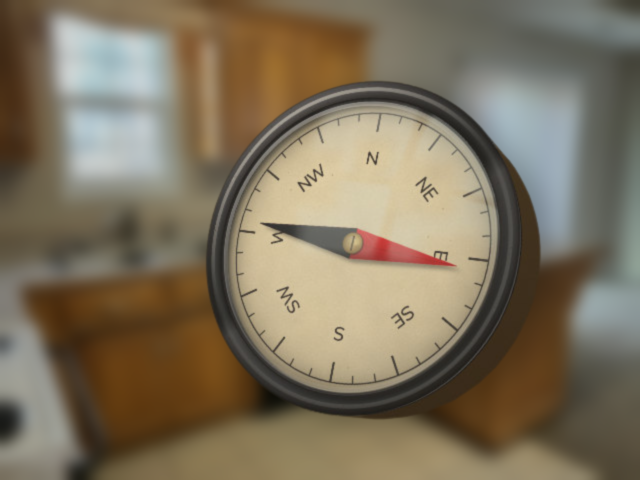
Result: 95 °
